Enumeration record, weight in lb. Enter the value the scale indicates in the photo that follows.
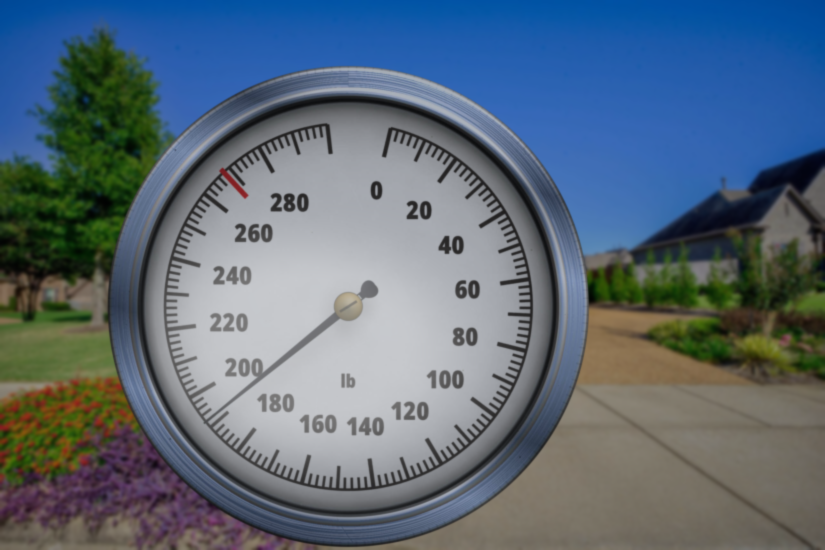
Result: 192 lb
